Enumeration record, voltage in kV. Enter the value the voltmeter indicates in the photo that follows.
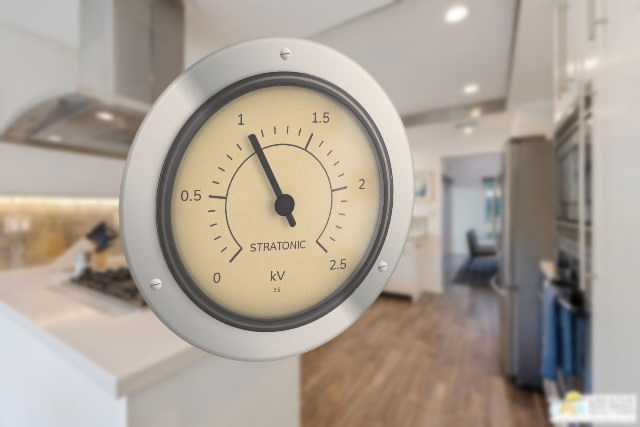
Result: 1 kV
